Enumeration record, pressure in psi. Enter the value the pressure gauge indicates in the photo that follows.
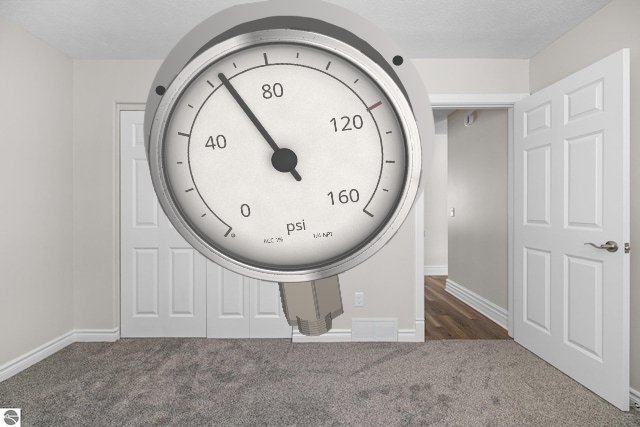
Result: 65 psi
